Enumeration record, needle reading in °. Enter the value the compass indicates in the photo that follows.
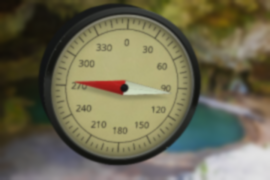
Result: 275 °
